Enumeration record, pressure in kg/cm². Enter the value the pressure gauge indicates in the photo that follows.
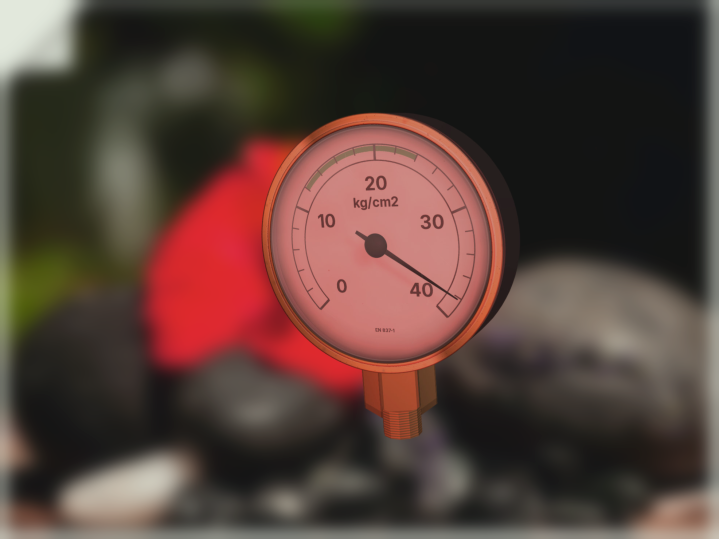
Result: 38 kg/cm²
